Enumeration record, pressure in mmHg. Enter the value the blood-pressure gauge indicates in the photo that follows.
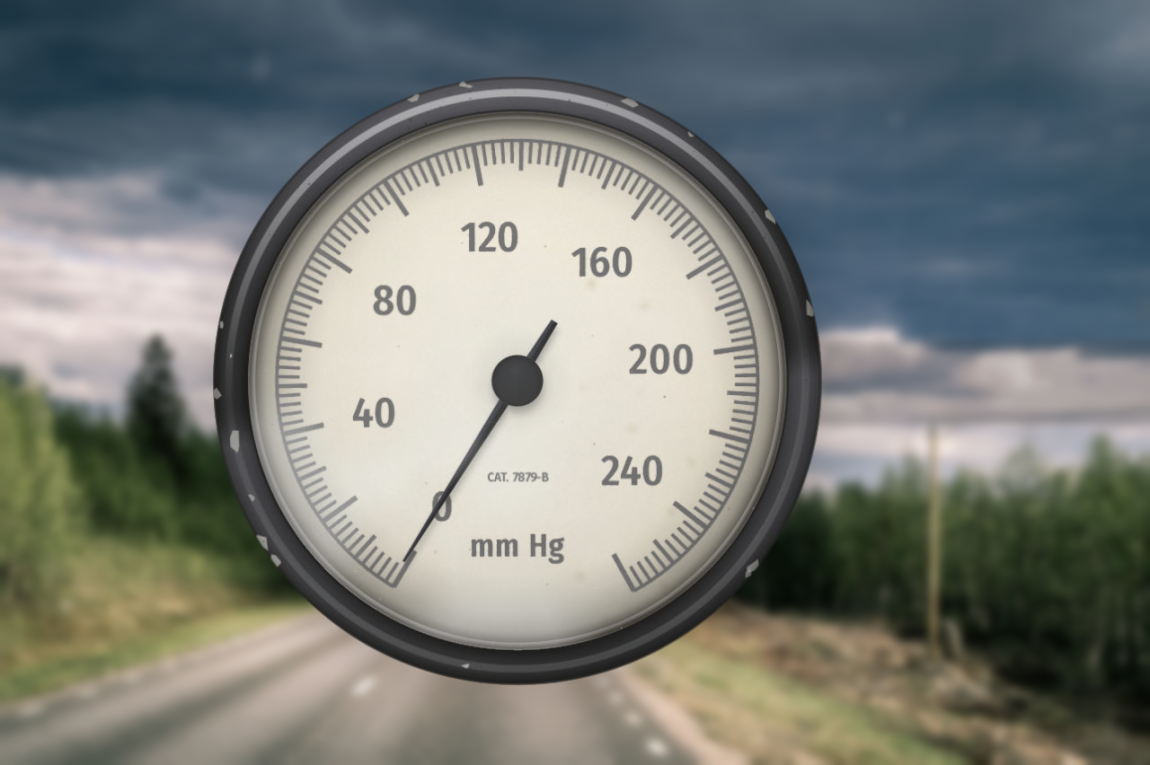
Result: 1 mmHg
